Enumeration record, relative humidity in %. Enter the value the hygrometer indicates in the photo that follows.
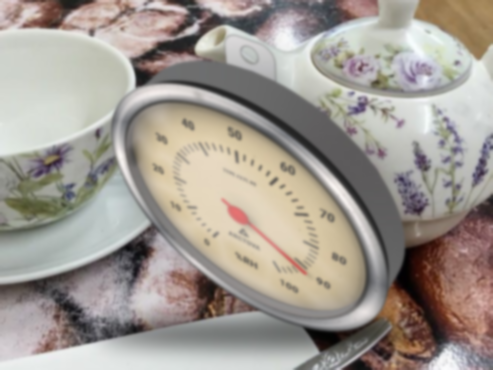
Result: 90 %
